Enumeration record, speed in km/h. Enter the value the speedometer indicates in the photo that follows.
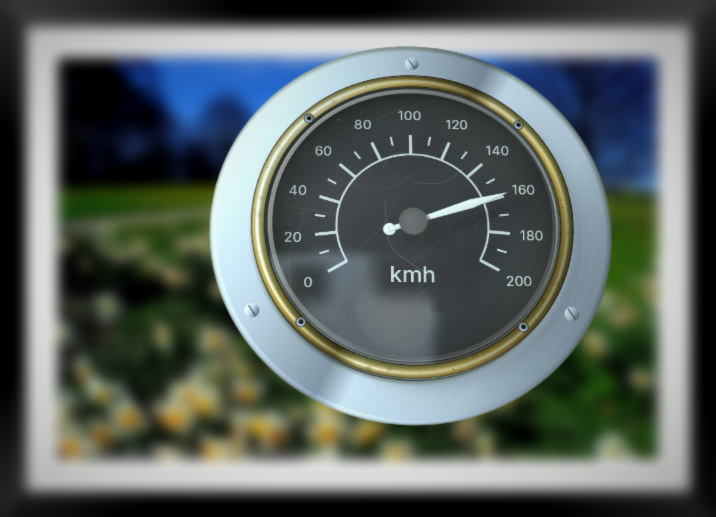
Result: 160 km/h
